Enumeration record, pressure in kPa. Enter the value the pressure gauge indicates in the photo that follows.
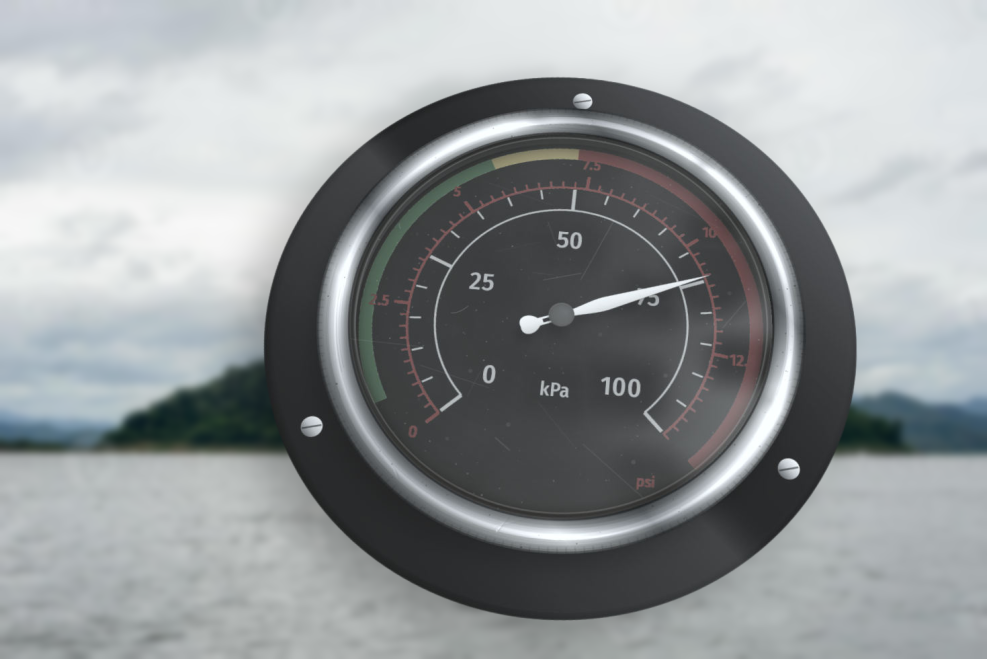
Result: 75 kPa
